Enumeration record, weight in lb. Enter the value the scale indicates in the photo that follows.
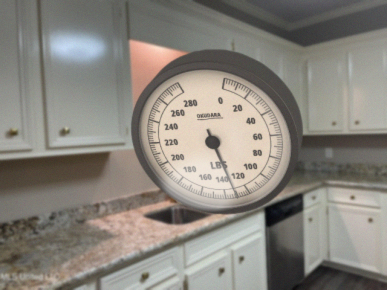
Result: 130 lb
